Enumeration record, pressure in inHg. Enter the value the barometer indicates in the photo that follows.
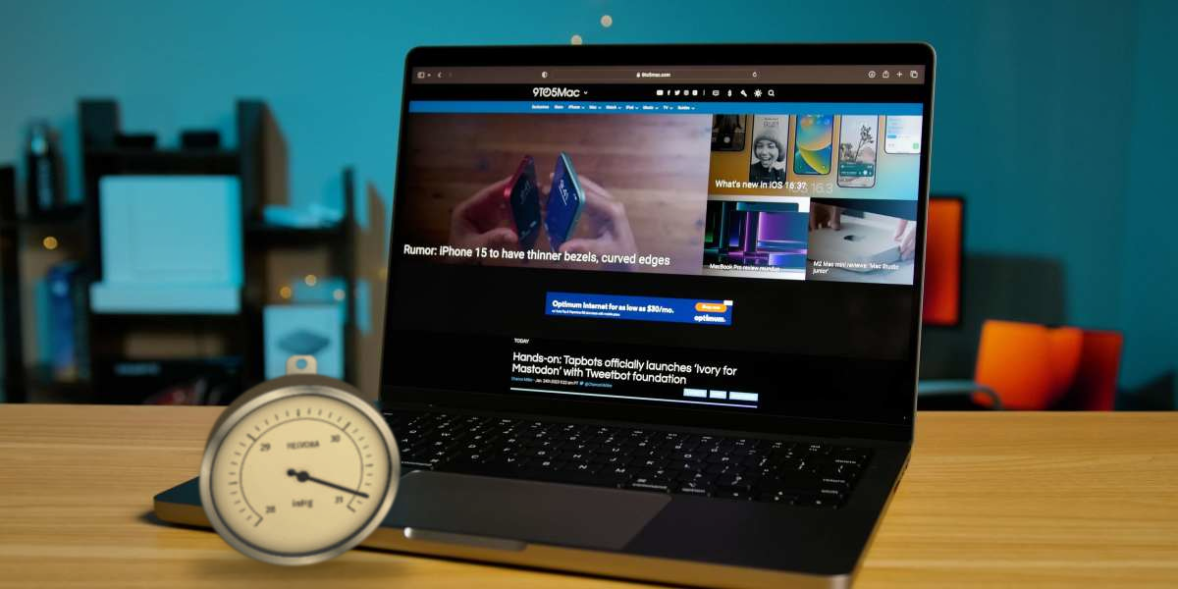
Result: 30.8 inHg
